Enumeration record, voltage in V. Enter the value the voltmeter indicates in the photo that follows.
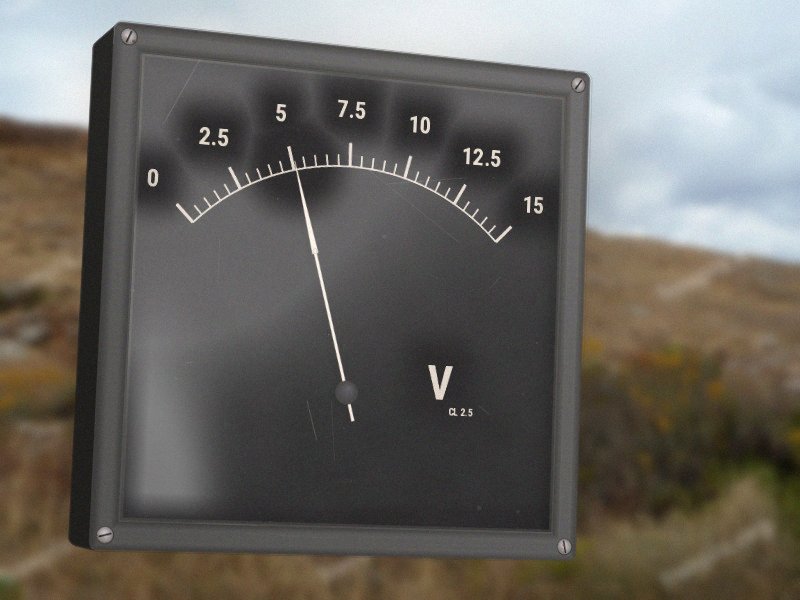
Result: 5 V
